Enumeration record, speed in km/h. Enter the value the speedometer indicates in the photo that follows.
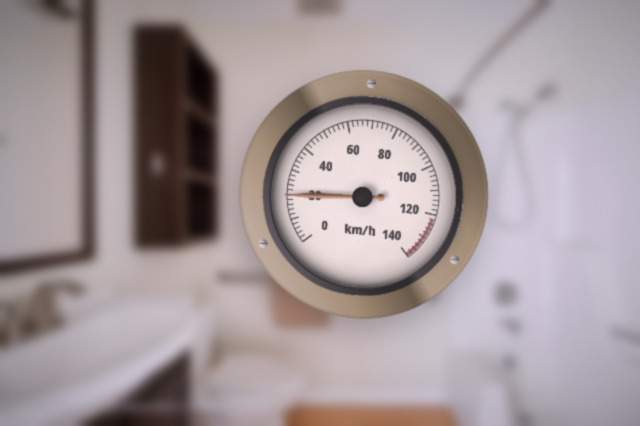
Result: 20 km/h
